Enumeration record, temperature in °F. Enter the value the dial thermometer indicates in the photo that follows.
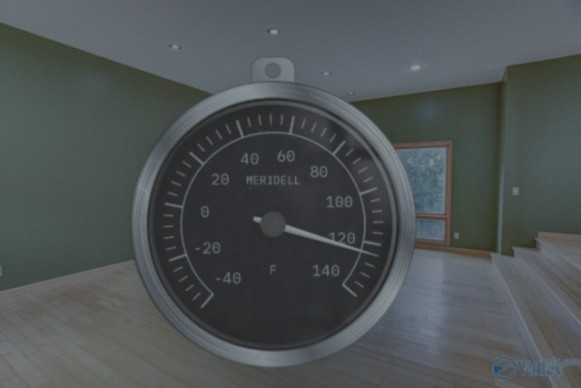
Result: 124 °F
